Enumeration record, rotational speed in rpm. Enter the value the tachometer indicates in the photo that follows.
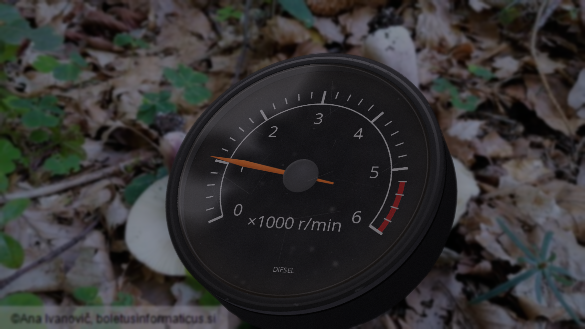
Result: 1000 rpm
